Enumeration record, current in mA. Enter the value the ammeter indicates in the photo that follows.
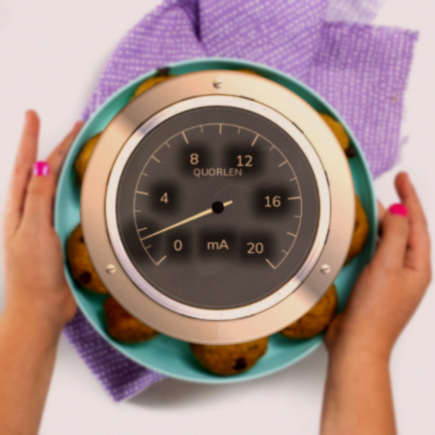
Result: 1.5 mA
